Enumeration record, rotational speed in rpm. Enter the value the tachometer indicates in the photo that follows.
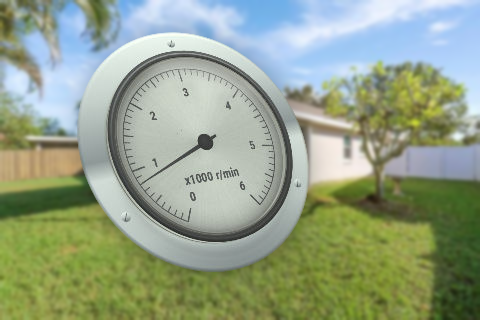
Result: 800 rpm
